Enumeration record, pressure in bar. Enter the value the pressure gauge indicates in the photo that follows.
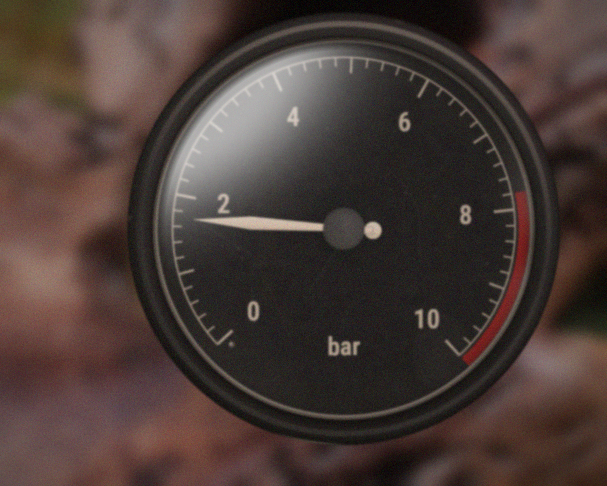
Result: 1.7 bar
